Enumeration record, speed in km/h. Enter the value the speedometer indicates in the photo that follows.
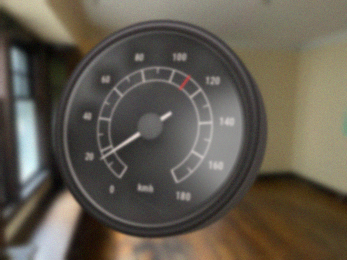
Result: 15 km/h
